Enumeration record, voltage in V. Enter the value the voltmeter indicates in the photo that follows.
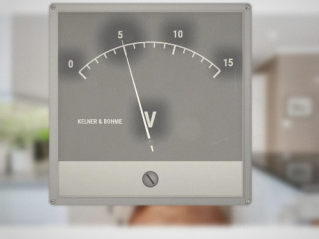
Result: 5 V
